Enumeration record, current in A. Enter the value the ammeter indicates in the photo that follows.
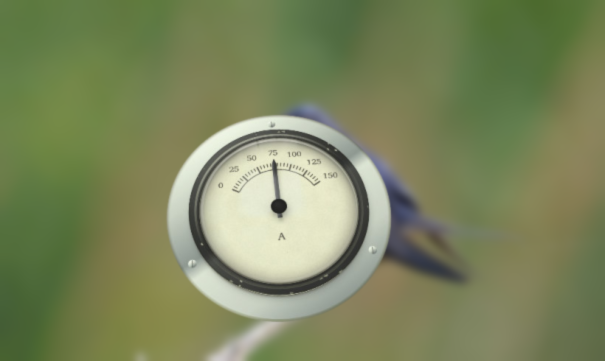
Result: 75 A
